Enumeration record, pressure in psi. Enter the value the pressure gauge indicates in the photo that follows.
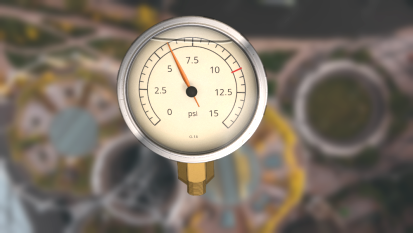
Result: 6 psi
